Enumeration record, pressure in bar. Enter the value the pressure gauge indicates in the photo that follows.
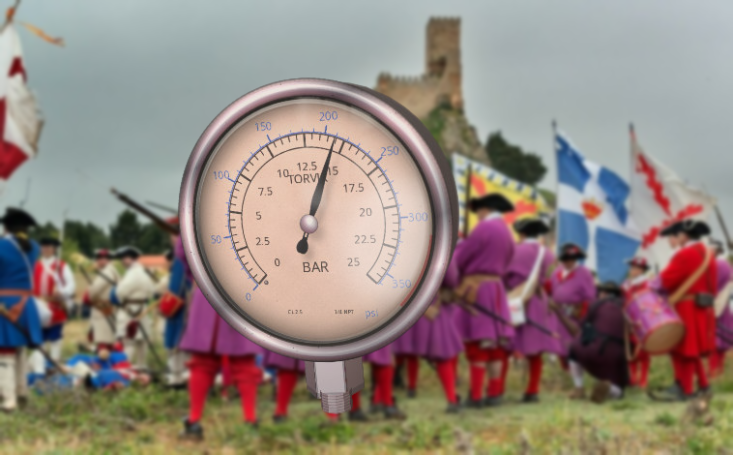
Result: 14.5 bar
